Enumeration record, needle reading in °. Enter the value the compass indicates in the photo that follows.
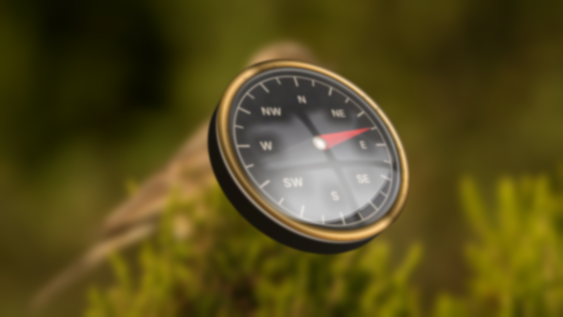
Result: 75 °
